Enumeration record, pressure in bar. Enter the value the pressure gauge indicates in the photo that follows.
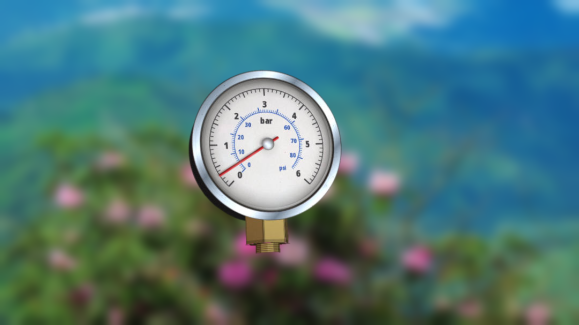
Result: 0.3 bar
